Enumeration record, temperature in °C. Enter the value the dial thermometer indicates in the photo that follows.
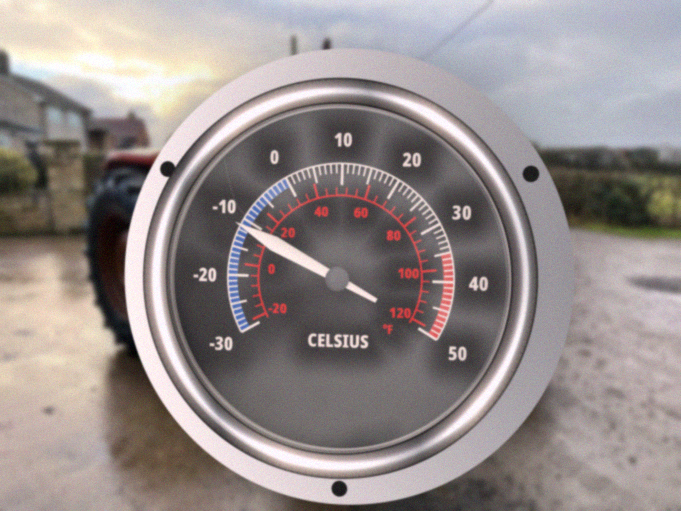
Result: -11 °C
